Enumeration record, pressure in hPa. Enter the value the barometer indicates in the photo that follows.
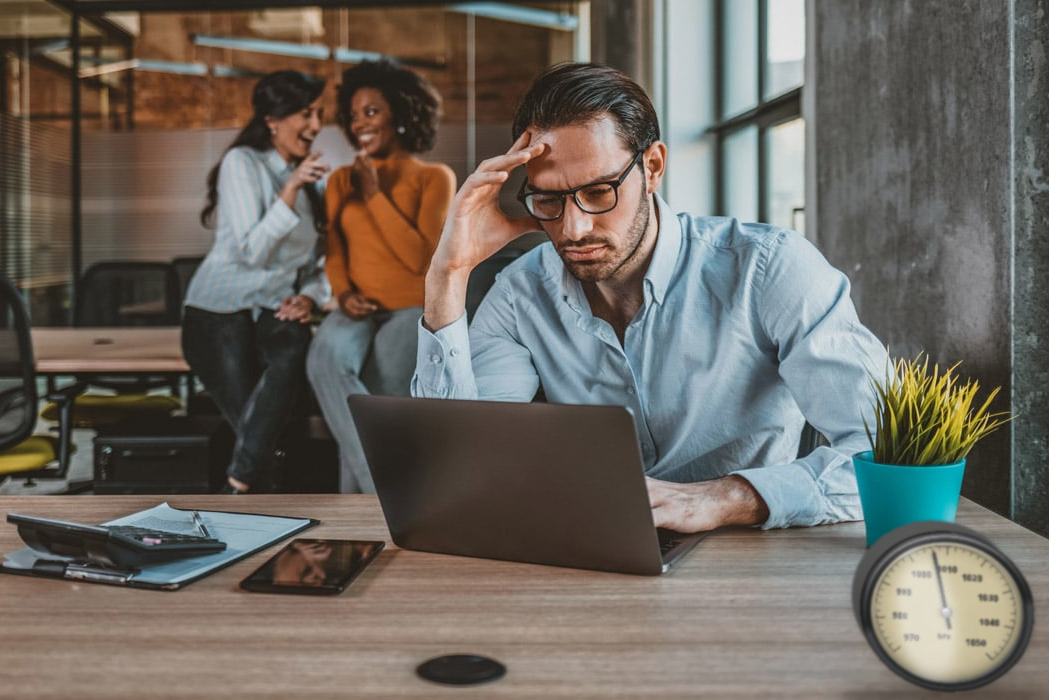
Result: 1006 hPa
